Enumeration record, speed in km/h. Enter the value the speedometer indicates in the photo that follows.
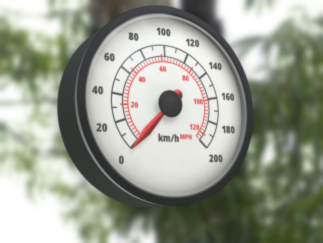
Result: 0 km/h
